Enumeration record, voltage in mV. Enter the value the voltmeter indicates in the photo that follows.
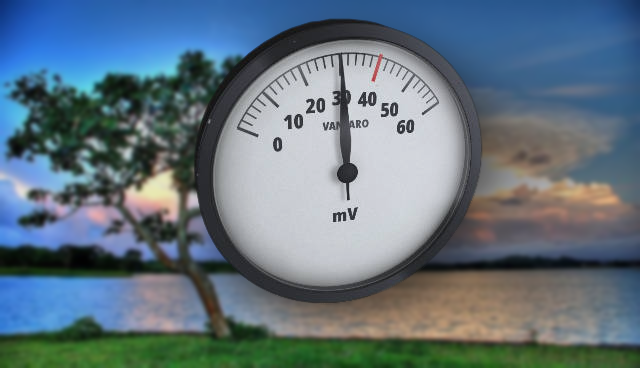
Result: 30 mV
